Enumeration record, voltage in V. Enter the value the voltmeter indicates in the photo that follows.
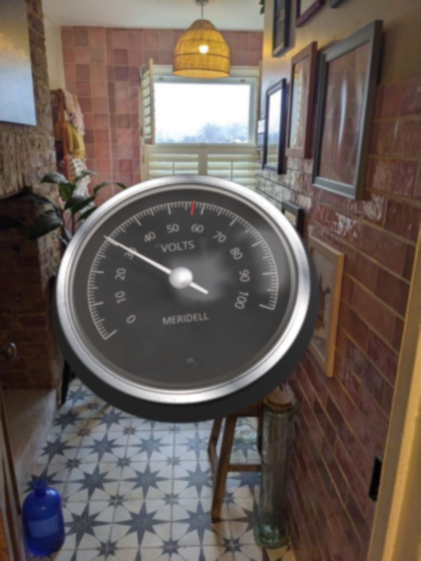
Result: 30 V
